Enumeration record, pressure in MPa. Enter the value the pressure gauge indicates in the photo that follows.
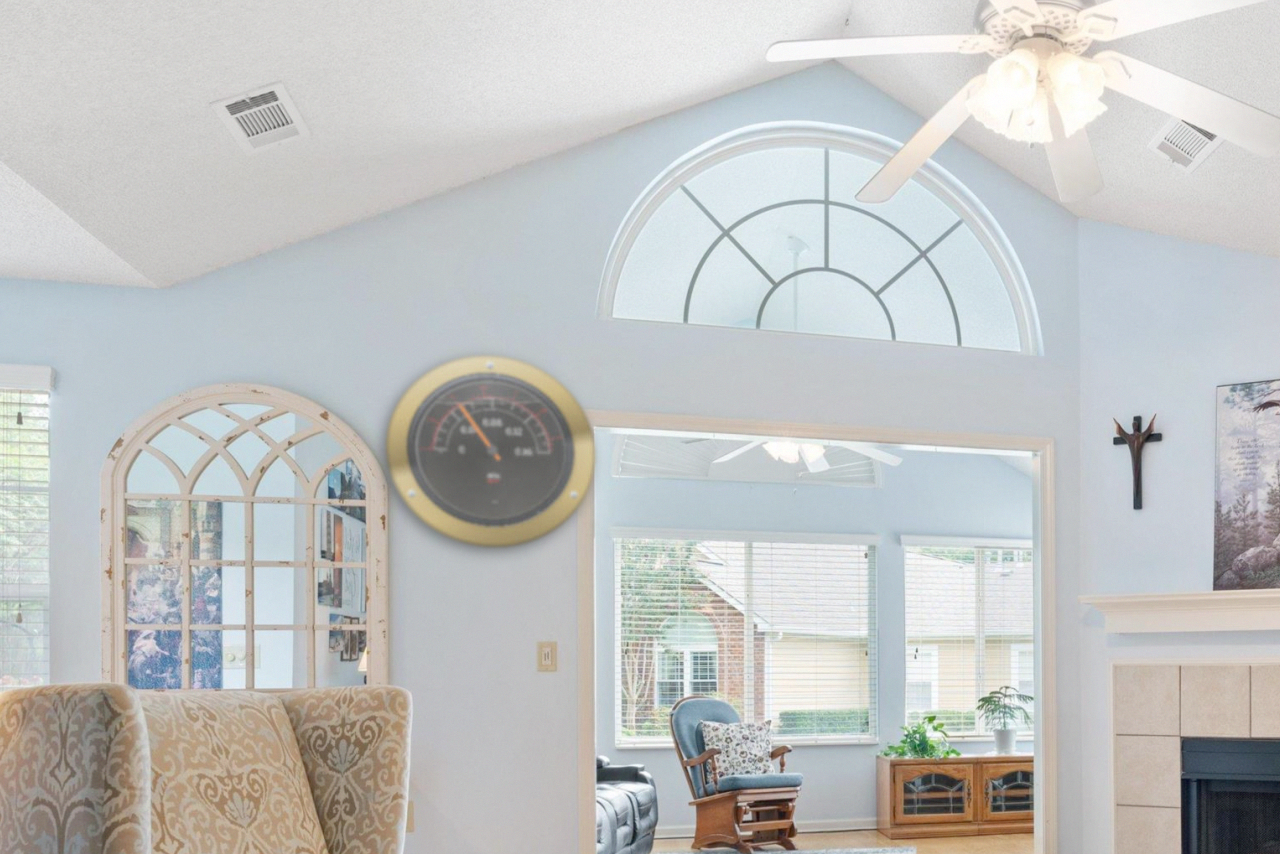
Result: 0.05 MPa
